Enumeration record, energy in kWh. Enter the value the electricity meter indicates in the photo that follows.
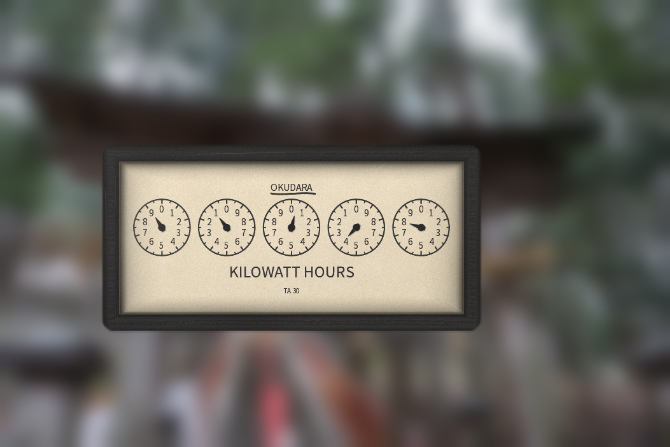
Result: 91038 kWh
